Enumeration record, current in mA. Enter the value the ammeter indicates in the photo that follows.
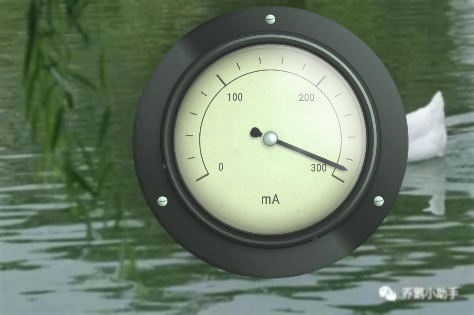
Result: 290 mA
